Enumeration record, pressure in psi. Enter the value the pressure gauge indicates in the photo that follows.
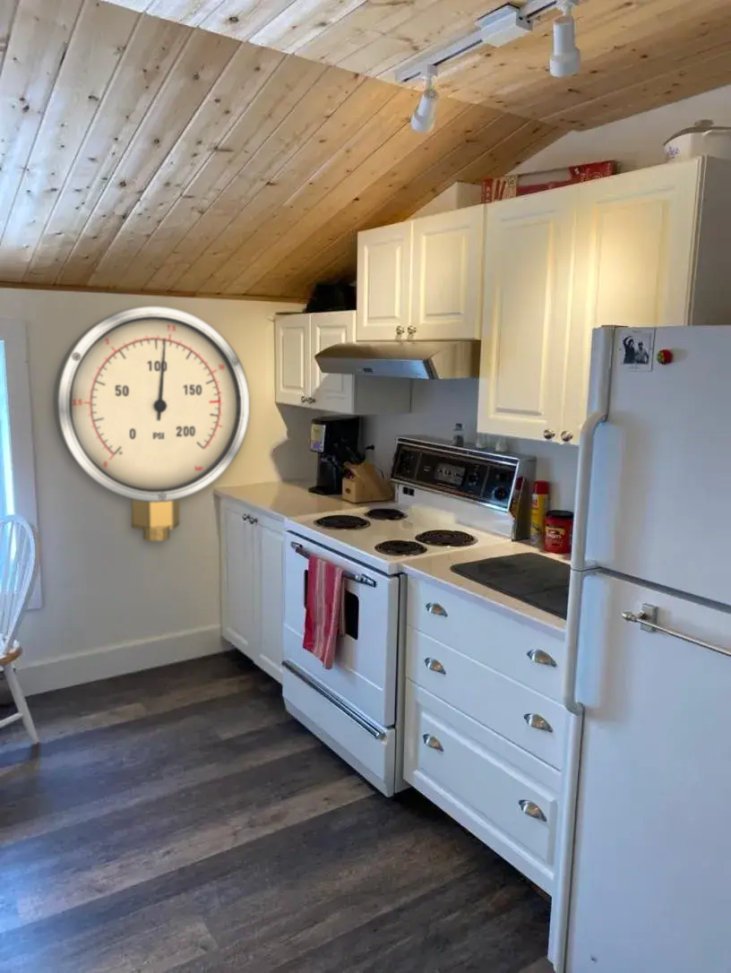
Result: 105 psi
